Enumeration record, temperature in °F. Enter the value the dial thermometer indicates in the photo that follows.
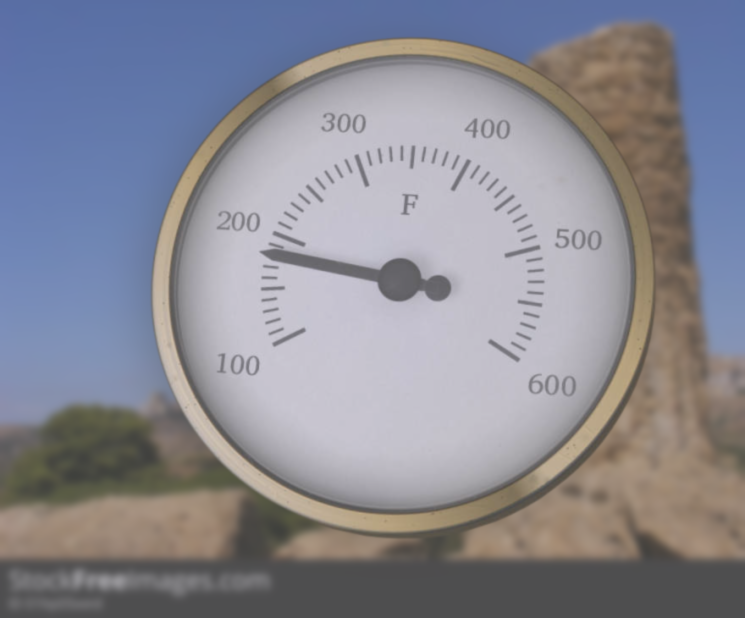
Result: 180 °F
